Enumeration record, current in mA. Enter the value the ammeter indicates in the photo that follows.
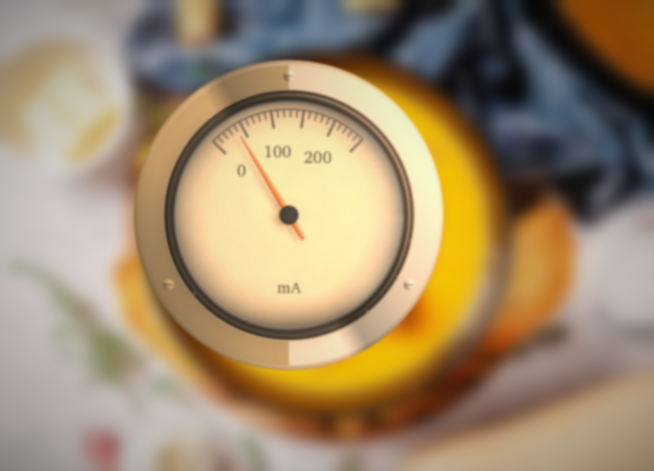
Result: 40 mA
